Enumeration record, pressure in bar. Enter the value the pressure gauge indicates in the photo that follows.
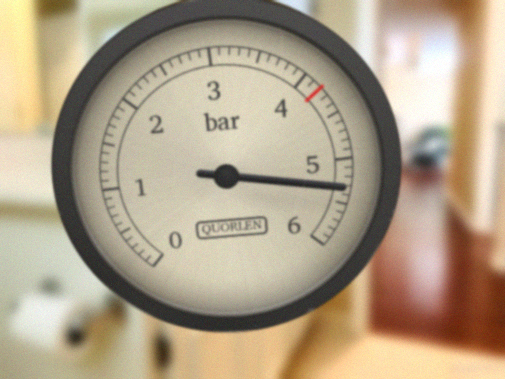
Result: 5.3 bar
